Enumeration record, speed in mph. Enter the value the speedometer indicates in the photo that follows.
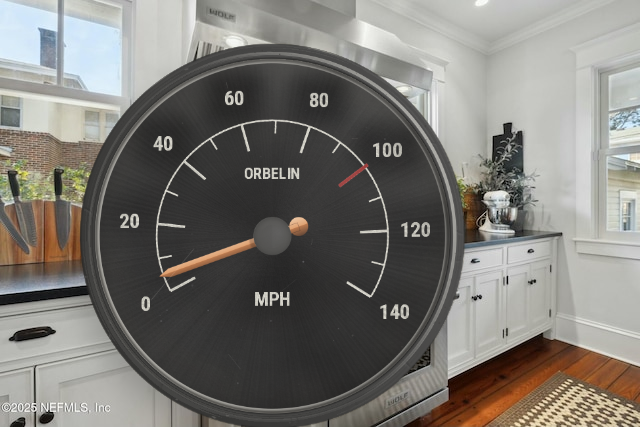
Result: 5 mph
